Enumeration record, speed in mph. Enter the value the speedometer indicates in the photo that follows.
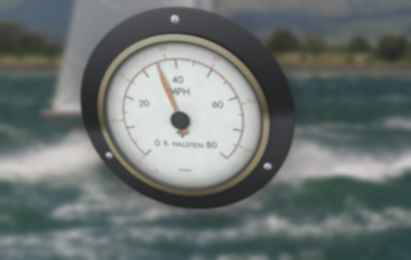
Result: 35 mph
